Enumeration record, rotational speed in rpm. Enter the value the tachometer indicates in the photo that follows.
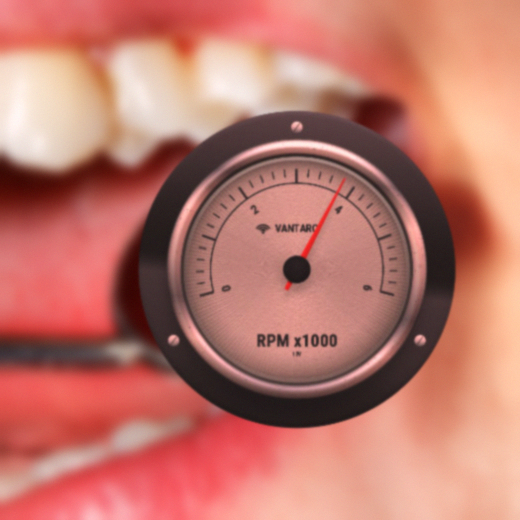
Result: 3800 rpm
